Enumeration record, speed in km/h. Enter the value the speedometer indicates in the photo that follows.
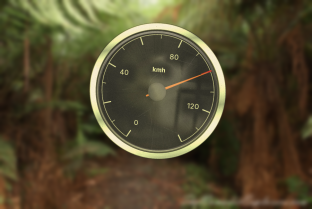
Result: 100 km/h
